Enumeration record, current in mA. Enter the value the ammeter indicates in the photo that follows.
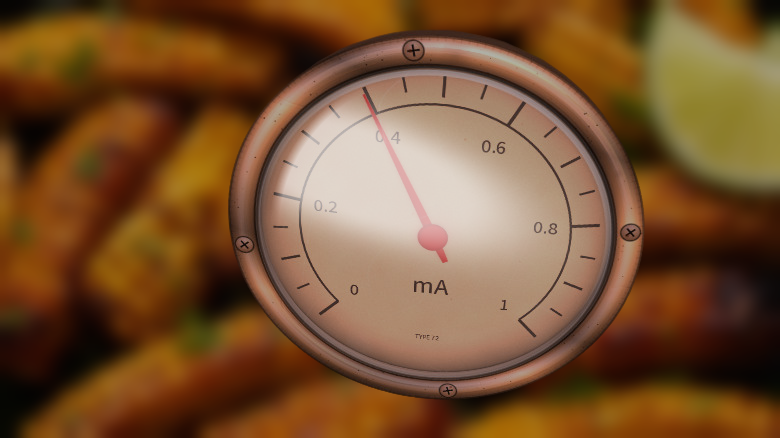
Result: 0.4 mA
